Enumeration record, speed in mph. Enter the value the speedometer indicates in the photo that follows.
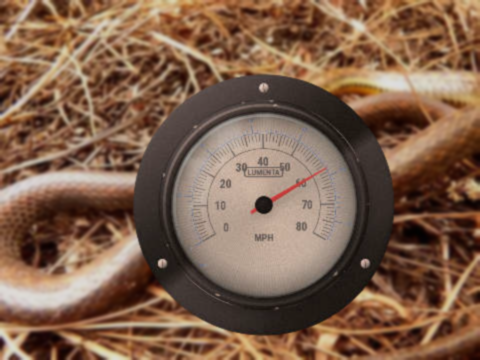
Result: 60 mph
